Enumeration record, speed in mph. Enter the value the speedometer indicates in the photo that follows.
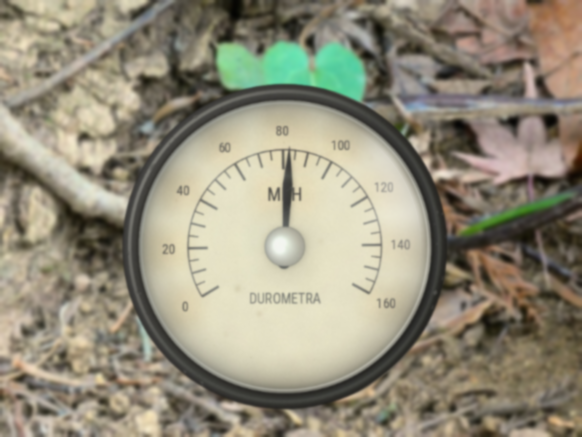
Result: 82.5 mph
